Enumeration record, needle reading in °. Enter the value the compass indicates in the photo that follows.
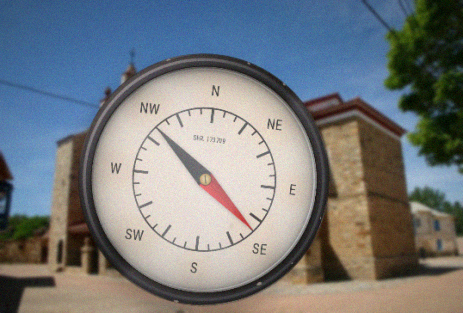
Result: 130 °
